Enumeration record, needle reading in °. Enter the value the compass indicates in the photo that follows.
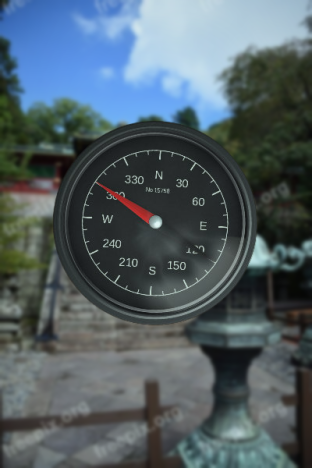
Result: 300 °
